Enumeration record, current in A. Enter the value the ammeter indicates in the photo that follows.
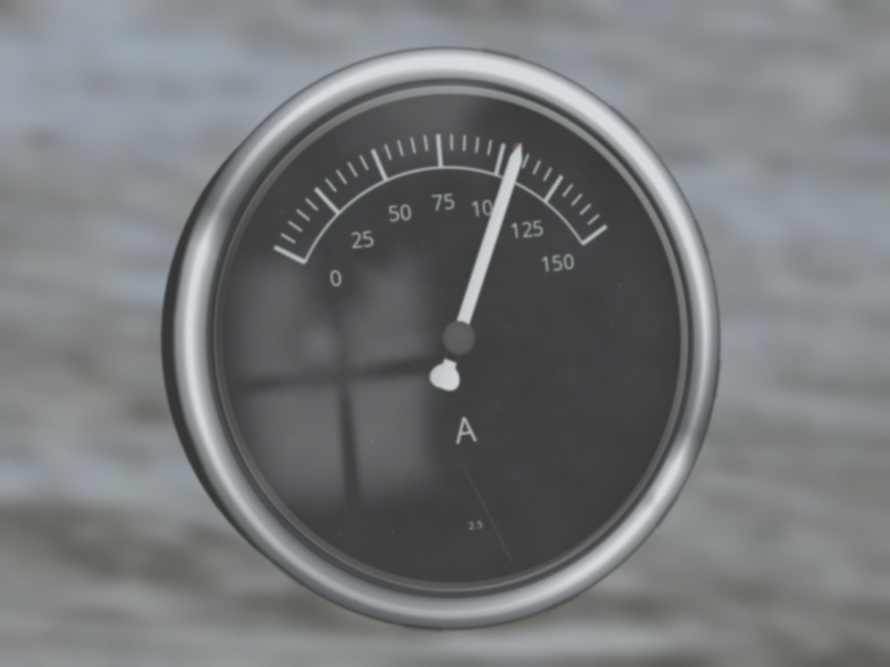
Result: 105 A
